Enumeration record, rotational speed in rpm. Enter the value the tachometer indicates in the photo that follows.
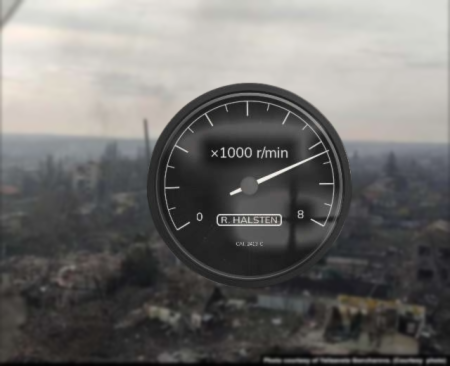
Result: 6250 rpm
